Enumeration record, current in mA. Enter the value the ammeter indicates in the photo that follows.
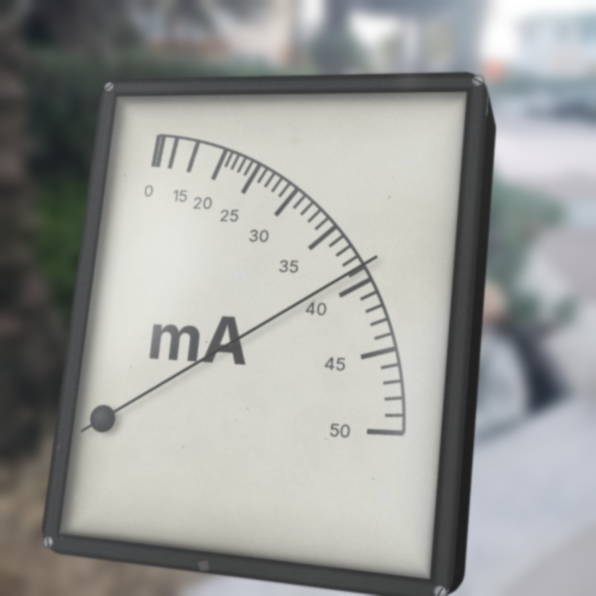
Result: 39 mA
